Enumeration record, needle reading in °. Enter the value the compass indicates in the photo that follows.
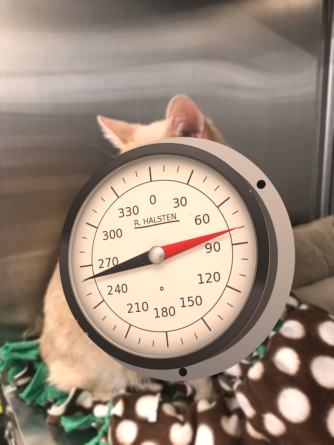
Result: 80 °
